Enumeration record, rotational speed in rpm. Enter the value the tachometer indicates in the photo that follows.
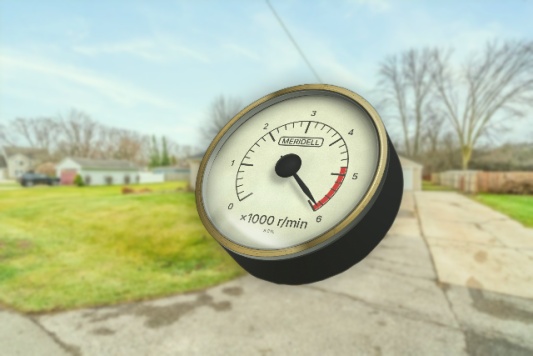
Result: 5900 rpm
